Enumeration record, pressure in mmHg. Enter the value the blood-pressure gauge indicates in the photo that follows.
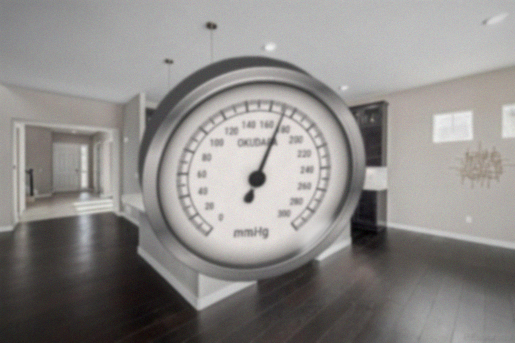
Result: 170 mmHg
